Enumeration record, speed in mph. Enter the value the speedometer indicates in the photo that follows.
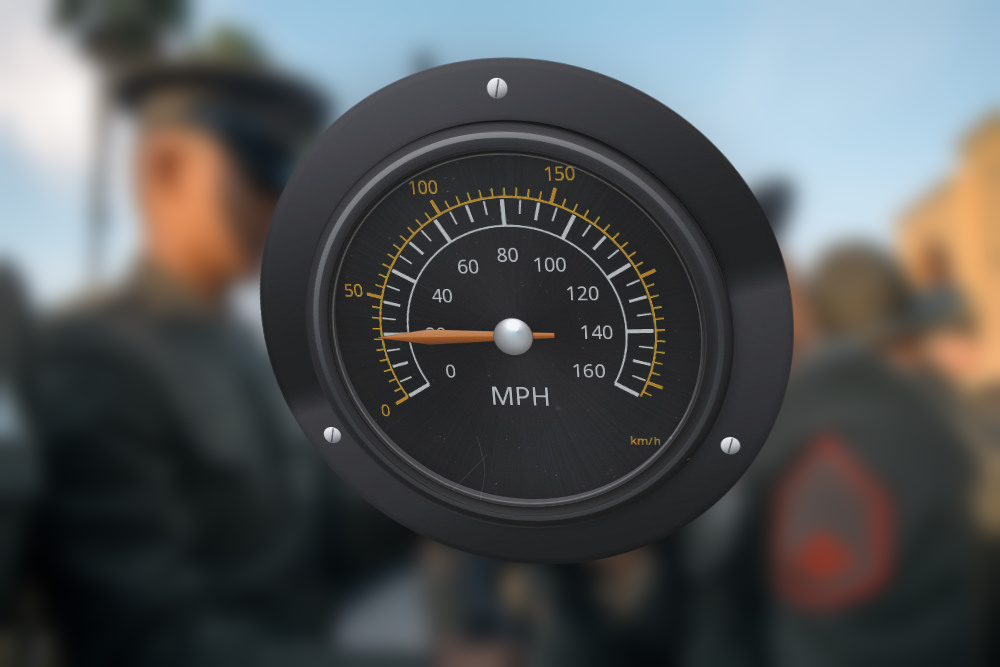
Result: 20 mph
